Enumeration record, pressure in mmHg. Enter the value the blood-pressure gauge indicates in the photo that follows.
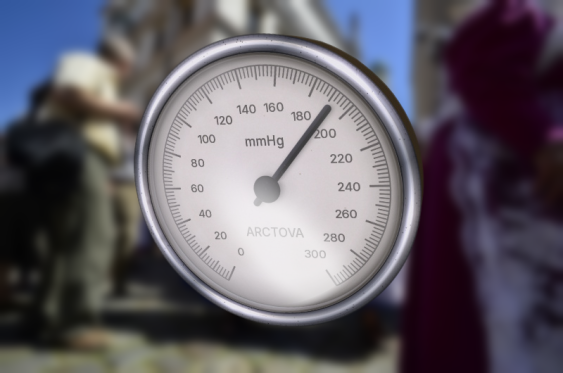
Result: 192 mmHg
